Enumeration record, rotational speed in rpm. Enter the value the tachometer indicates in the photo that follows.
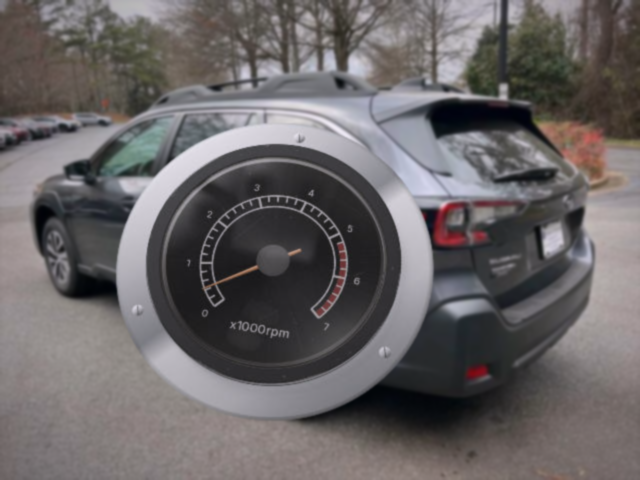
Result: 400 rpm
